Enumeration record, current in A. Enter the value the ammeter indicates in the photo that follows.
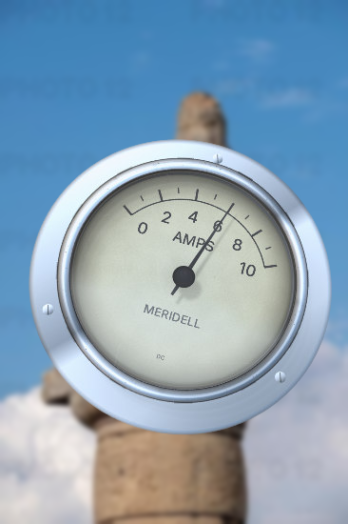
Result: 6 A
